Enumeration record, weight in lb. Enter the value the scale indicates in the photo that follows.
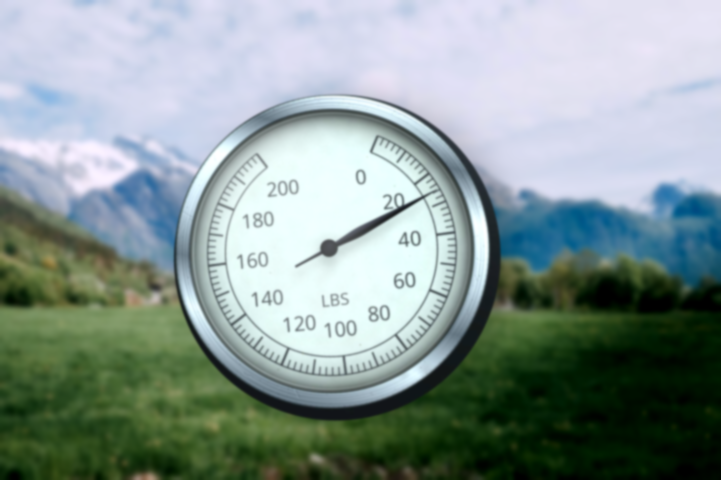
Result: 26 lb
